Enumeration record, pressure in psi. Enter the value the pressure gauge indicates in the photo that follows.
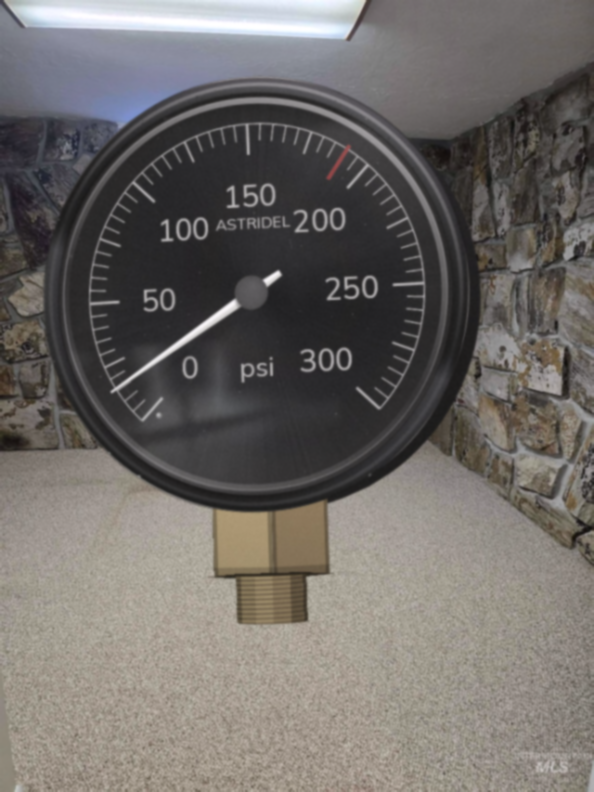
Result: 15 psi
